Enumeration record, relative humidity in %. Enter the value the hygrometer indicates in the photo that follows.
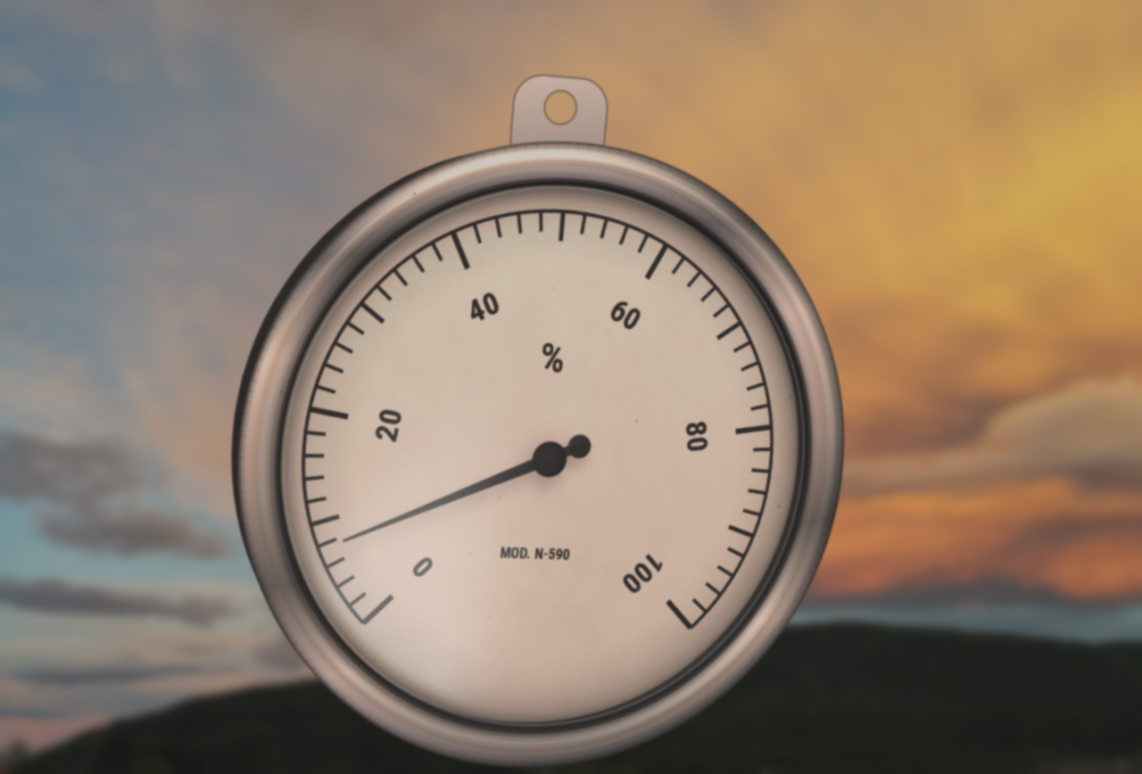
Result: 8 %
